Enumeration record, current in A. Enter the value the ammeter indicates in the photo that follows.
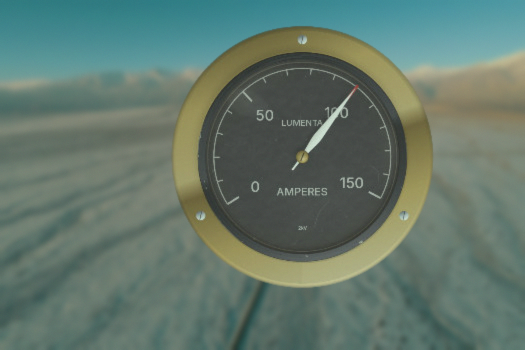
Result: 100 A
